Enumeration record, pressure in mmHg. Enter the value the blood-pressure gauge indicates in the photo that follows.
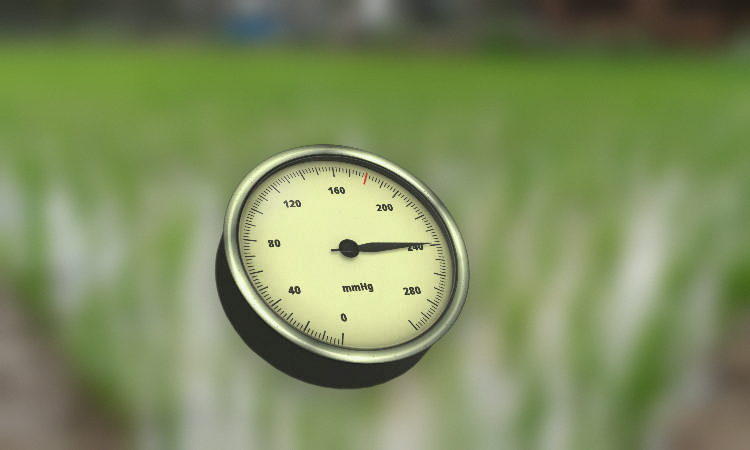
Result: 240 mmHg
